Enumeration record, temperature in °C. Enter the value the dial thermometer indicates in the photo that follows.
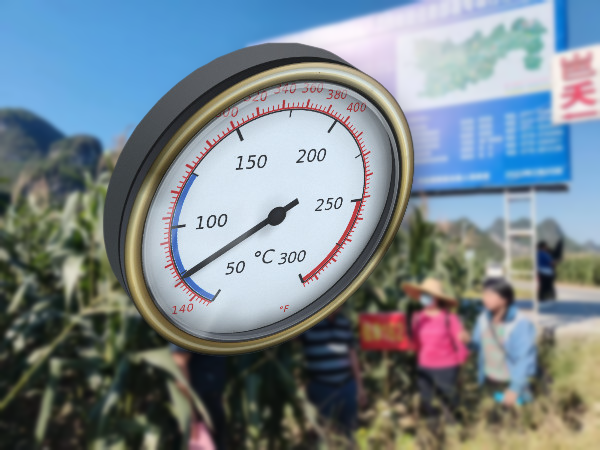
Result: 75 °C
